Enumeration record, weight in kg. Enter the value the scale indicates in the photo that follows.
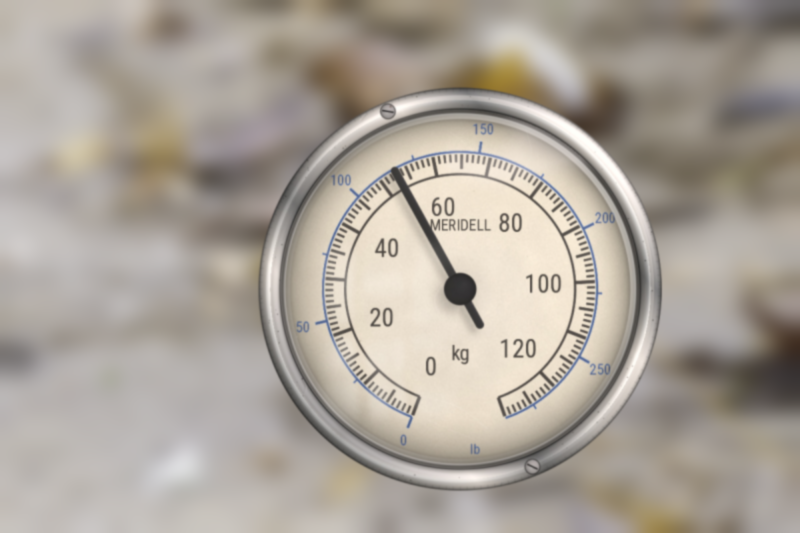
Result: 53 kg
